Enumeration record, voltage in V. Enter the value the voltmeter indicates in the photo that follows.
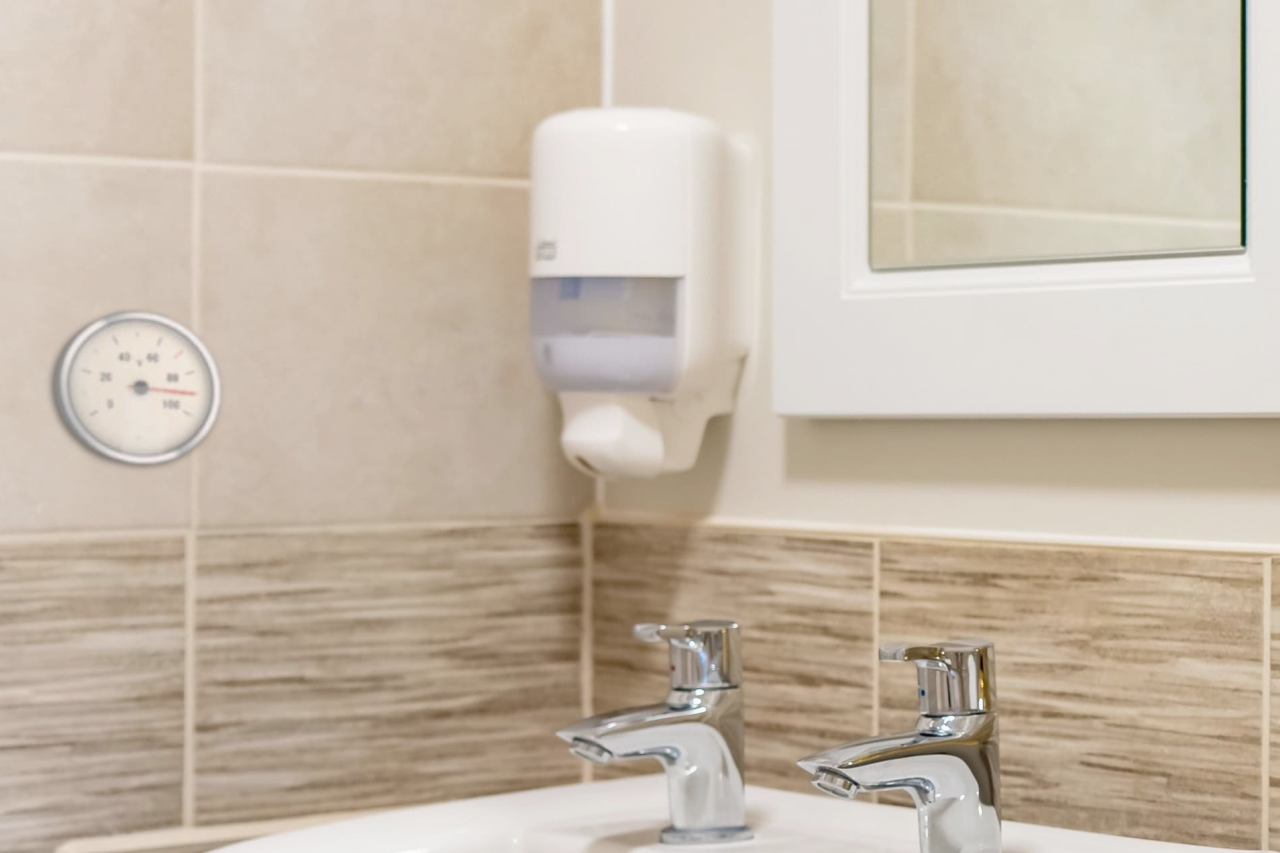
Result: 90 V
